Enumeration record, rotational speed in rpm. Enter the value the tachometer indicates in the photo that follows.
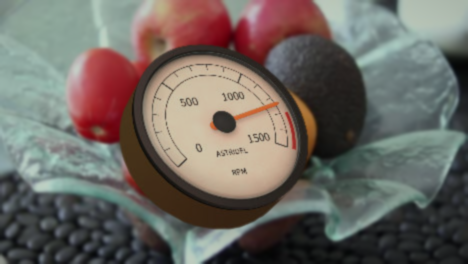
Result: 1250 rpm
